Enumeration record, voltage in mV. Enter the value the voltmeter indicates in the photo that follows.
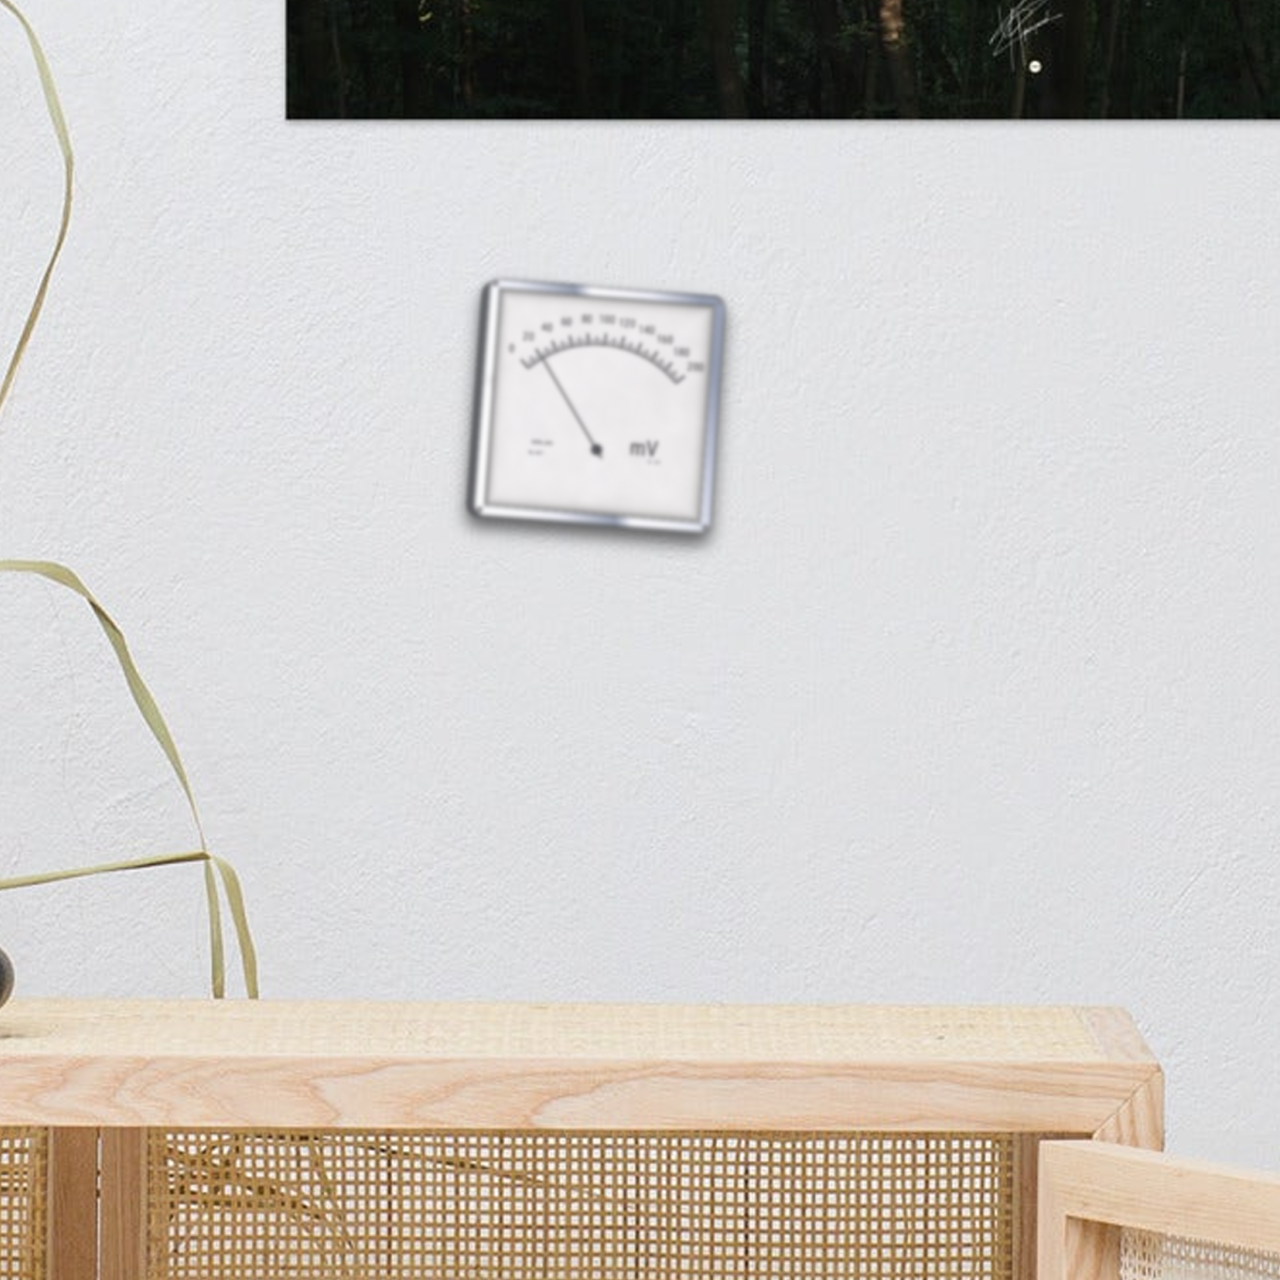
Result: 20 mV
